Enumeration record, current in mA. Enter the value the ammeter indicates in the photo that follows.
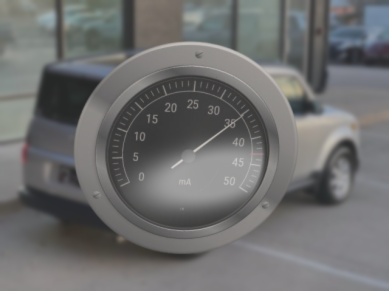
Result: 35 mA
